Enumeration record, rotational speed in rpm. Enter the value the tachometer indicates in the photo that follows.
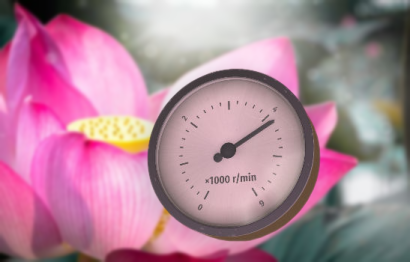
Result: 4200 rpm
